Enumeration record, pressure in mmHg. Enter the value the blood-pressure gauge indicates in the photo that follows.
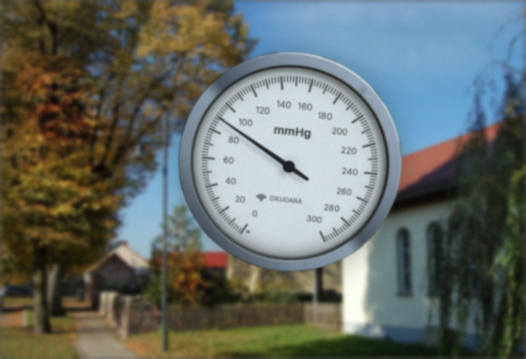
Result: 90 mmHg
